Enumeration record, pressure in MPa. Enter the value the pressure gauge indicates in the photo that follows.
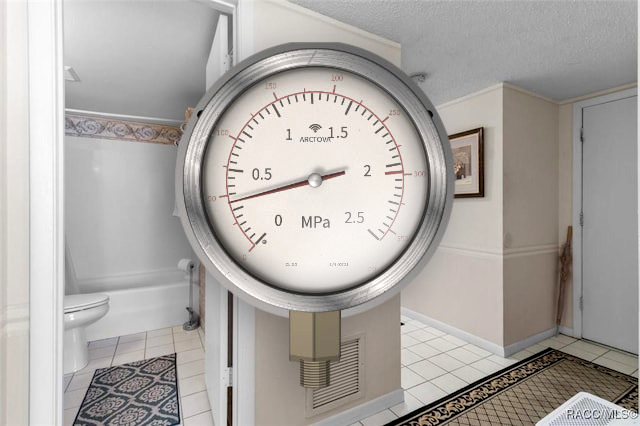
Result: 0.3 MPa
